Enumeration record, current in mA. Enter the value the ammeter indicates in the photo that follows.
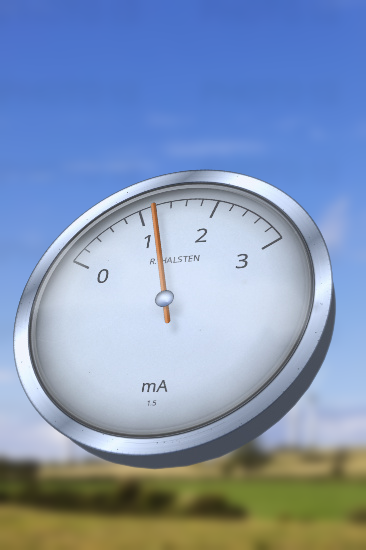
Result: 1.2 mA
